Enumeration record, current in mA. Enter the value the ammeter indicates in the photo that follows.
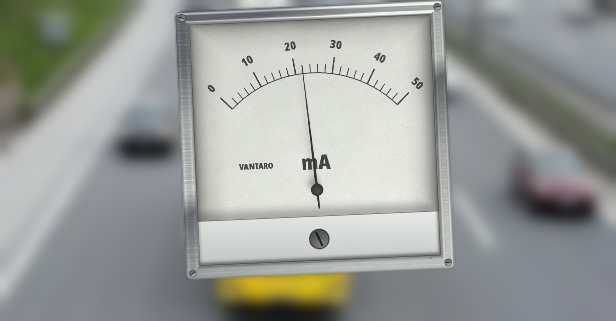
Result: 22 mA
